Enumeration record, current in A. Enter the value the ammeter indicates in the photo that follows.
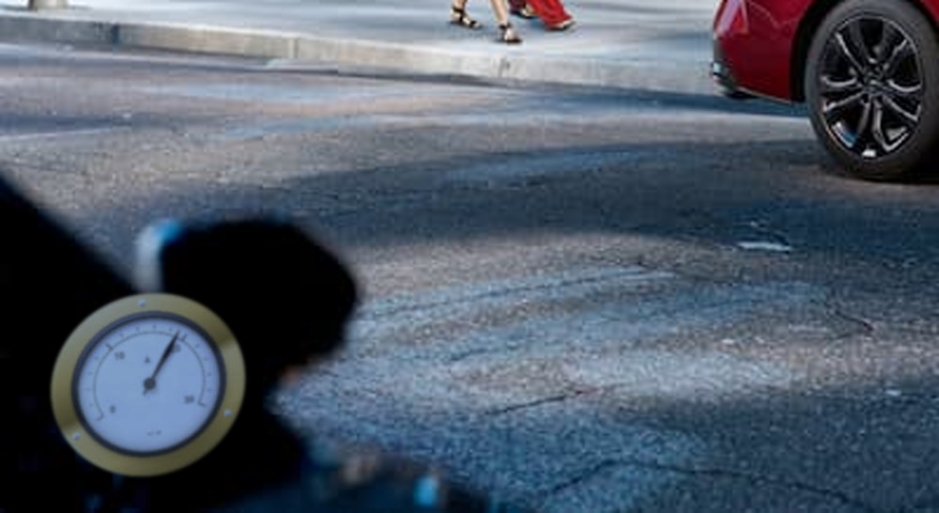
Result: 19 A
